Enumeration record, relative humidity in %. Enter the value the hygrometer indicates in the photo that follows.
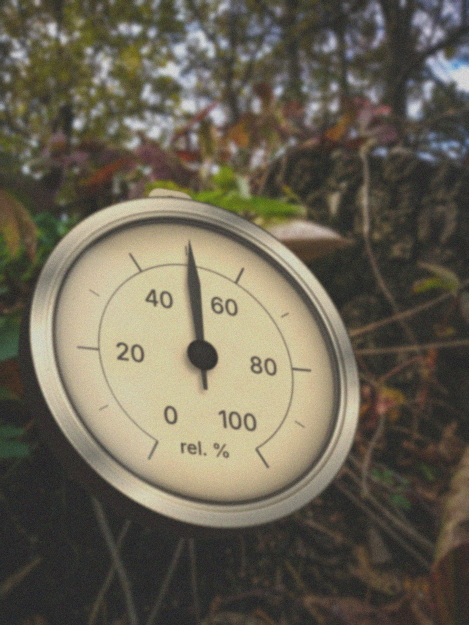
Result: 50 %
